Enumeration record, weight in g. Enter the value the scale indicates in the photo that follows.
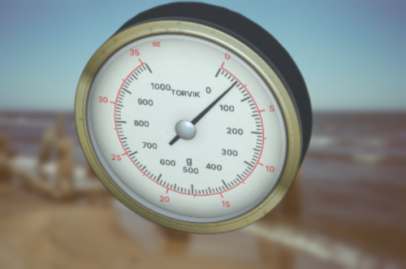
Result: 50 g
